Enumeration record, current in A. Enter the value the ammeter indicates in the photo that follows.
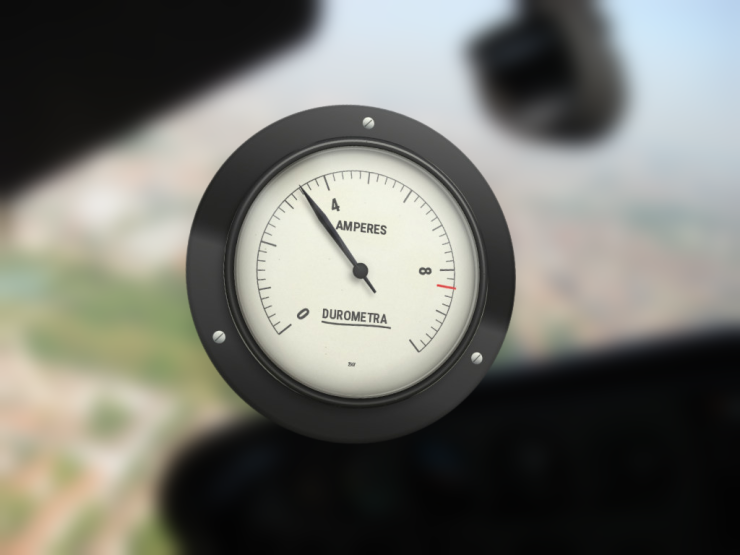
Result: 3.4 A
